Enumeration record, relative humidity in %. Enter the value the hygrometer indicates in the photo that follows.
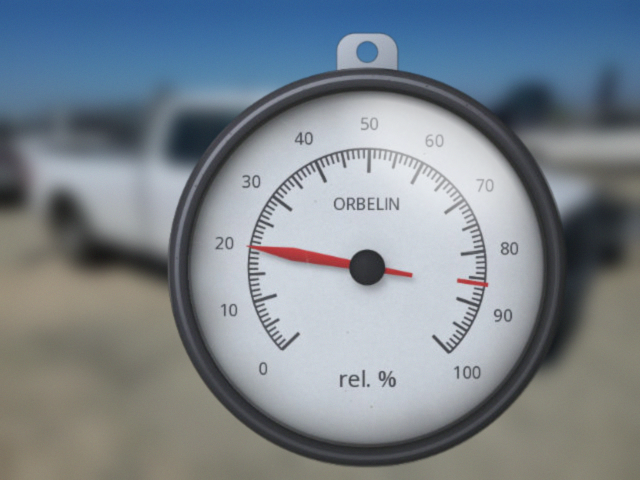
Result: 20 %
